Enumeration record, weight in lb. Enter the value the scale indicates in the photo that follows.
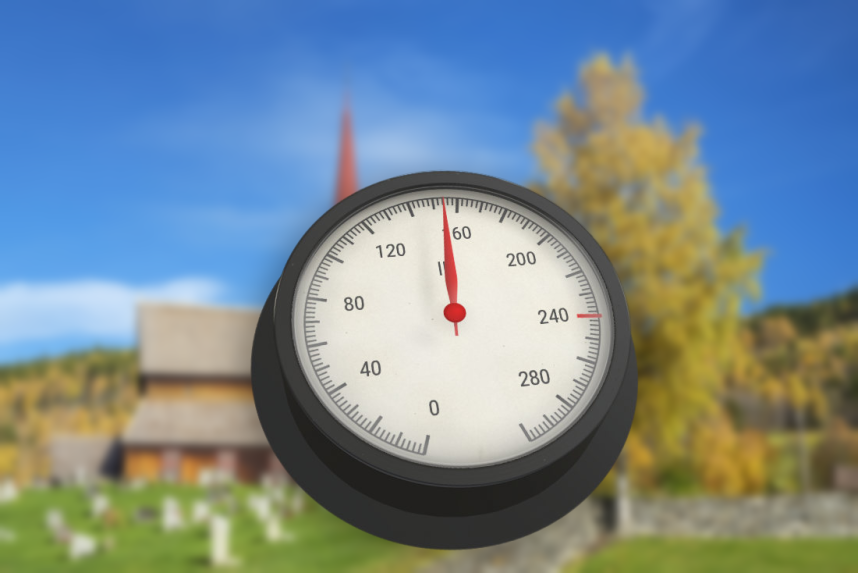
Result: 154 lb
